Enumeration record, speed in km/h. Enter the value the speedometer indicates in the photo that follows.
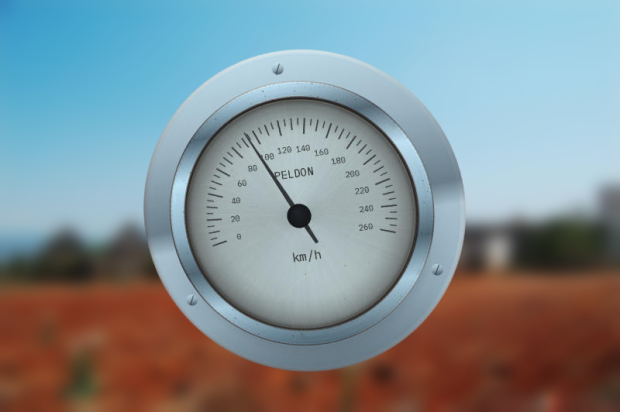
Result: 95 km/h
